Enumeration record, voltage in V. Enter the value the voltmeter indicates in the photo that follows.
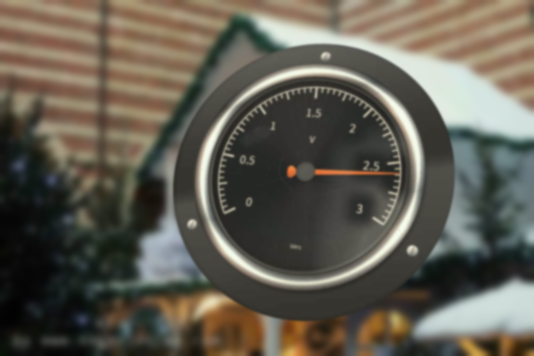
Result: 2.6 V
